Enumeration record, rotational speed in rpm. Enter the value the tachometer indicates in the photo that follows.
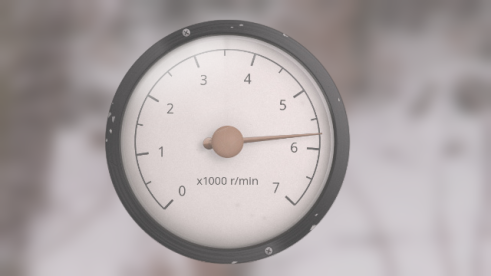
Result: 5750 rpm
